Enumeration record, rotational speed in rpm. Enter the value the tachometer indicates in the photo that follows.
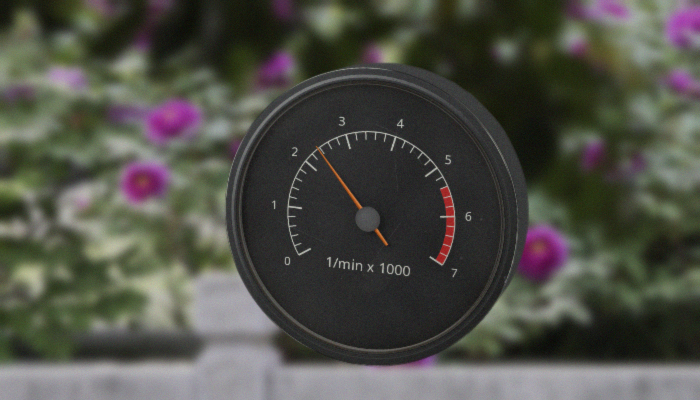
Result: 2400 rpm
